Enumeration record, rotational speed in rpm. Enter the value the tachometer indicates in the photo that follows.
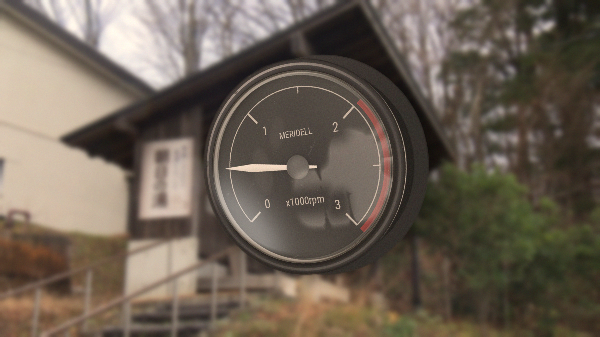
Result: 500 rpm
